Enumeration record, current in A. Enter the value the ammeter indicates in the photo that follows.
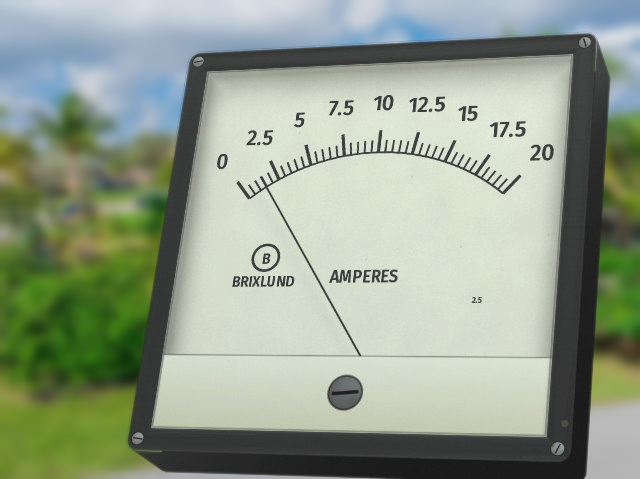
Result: 1.5 A
